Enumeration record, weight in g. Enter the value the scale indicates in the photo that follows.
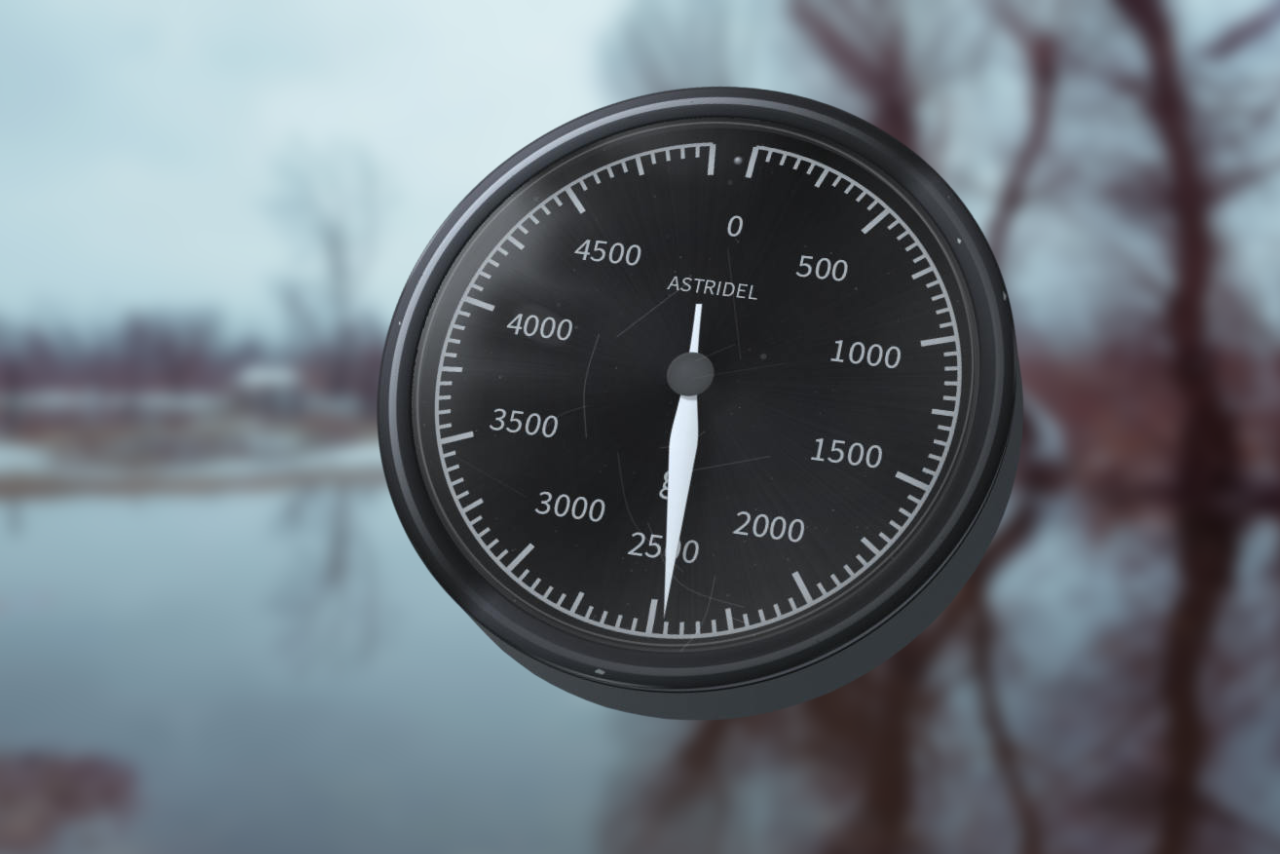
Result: 2450 g
